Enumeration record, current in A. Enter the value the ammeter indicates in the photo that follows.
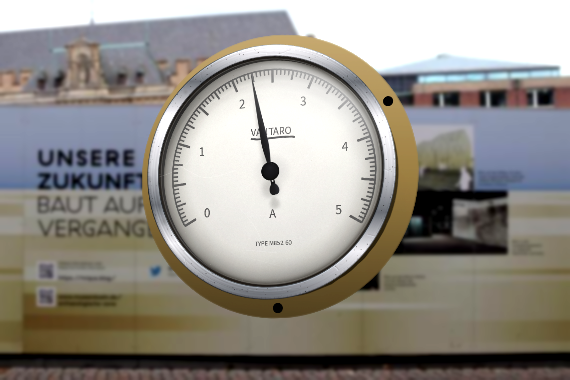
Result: 2.25 A
